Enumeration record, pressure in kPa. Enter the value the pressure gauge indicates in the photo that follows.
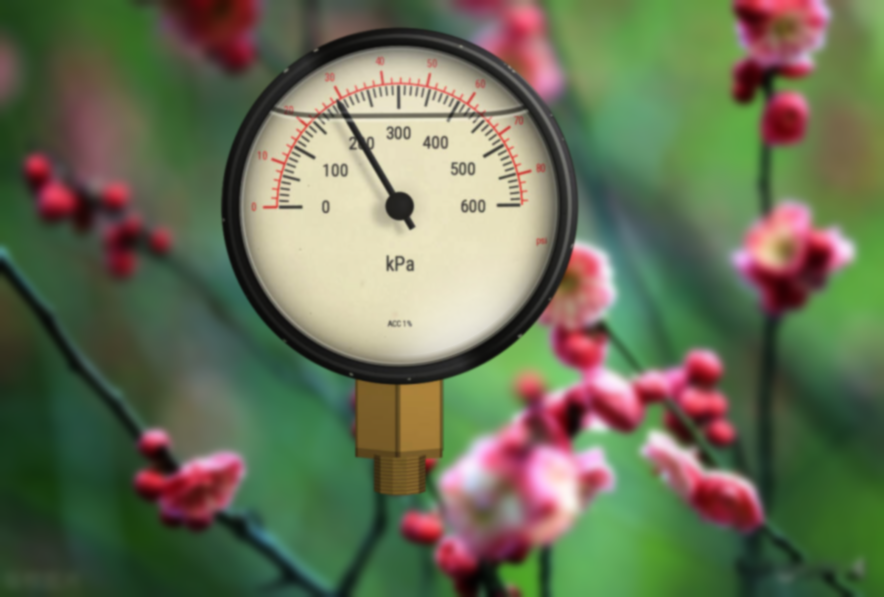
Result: 200 kPa
